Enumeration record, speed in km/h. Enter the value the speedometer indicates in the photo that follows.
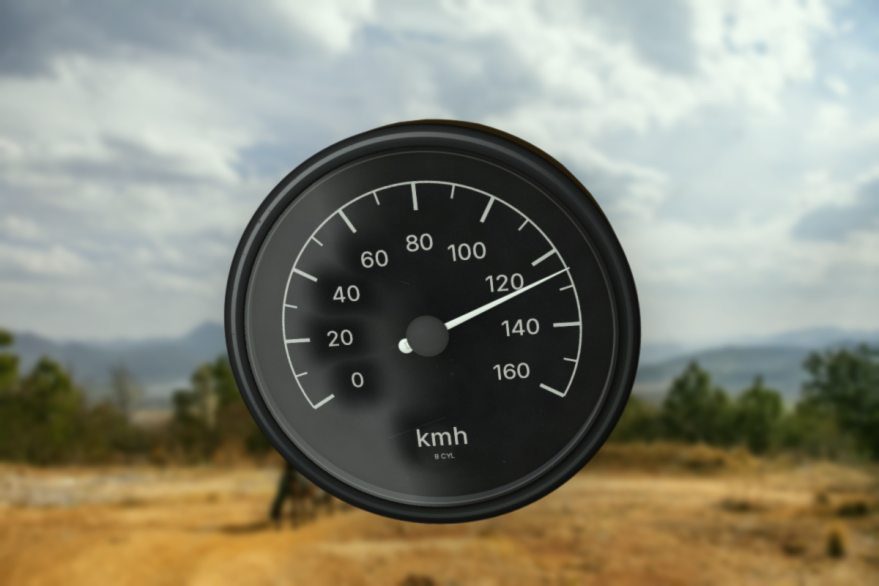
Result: 125 km/h
